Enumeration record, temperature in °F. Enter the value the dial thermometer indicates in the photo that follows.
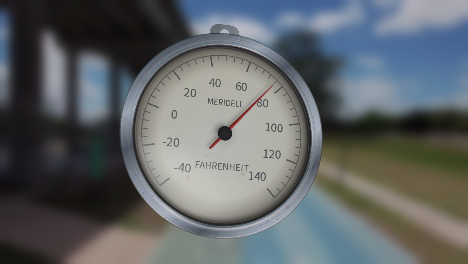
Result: 76 °F
